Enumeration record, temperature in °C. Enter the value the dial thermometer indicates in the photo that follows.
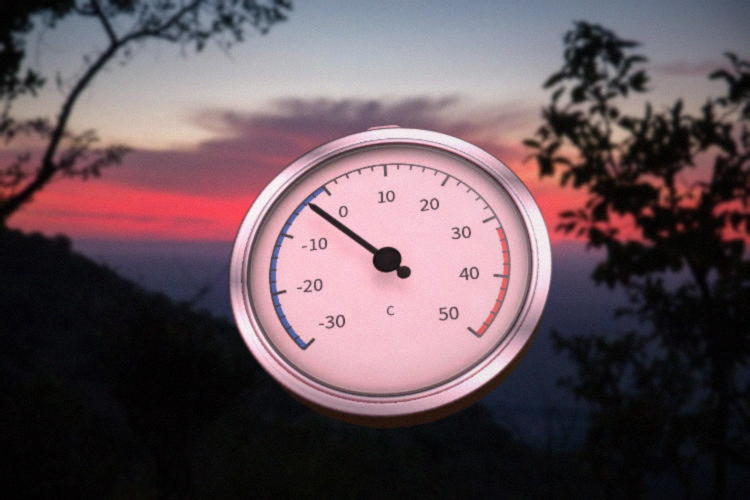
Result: -4 °C
